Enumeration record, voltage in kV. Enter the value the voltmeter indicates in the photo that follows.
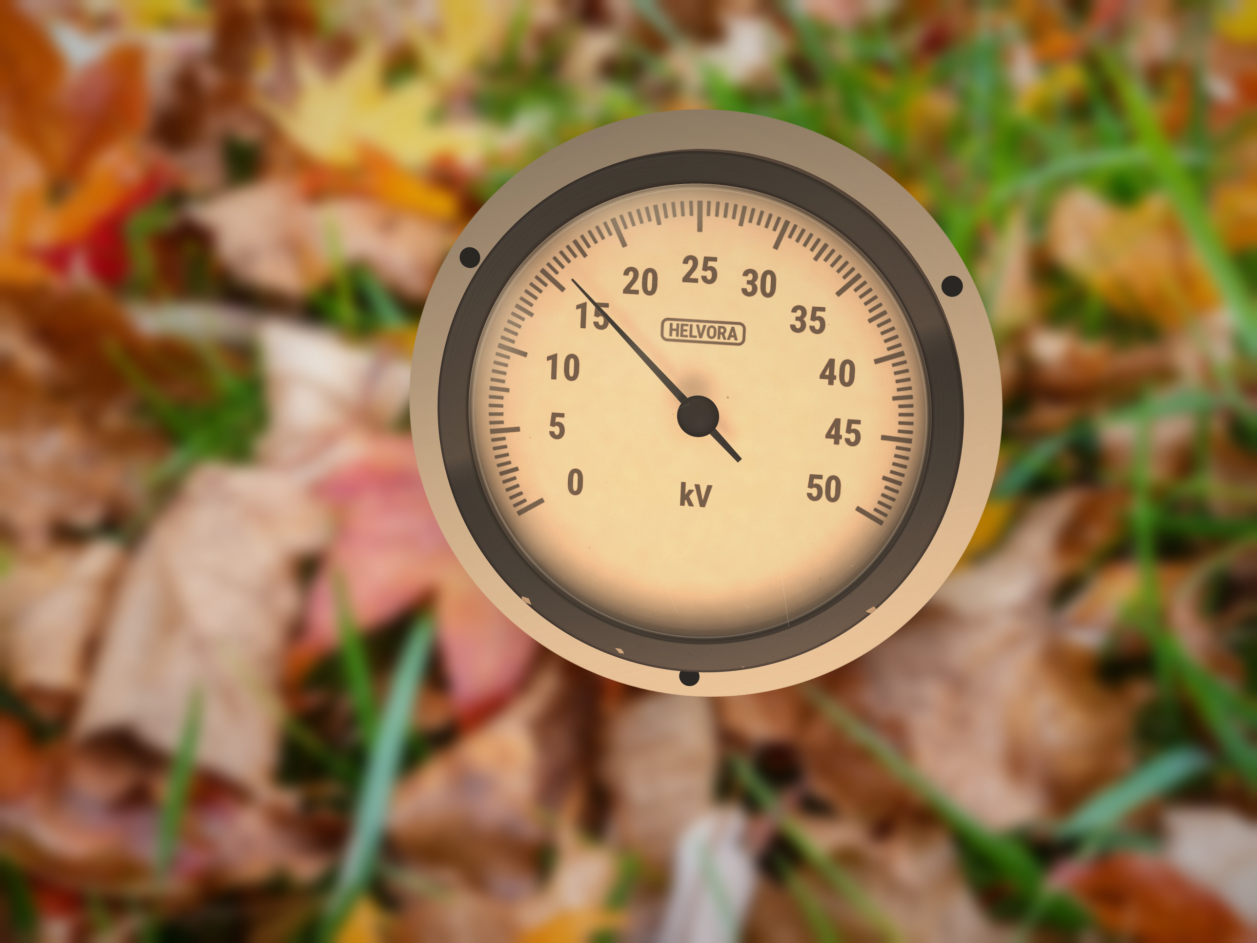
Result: 16 kV
